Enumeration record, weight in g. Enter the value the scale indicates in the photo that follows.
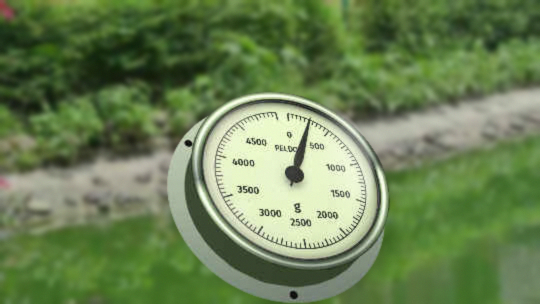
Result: 250 g
